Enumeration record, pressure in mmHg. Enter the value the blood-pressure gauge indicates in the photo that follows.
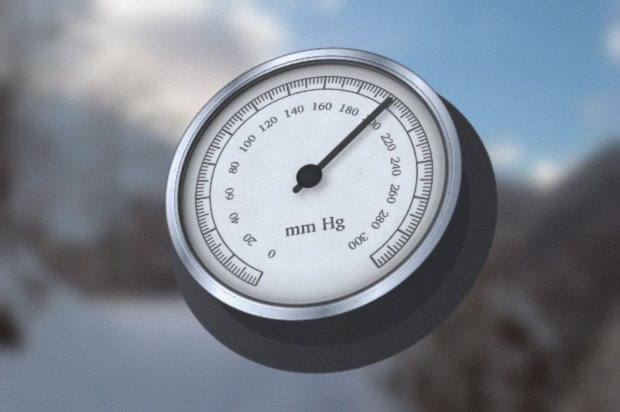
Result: 200 mmHg
